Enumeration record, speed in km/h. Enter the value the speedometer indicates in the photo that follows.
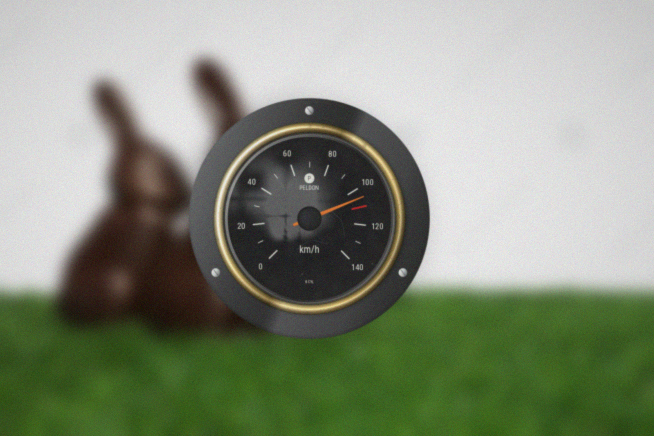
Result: 105 km/h
